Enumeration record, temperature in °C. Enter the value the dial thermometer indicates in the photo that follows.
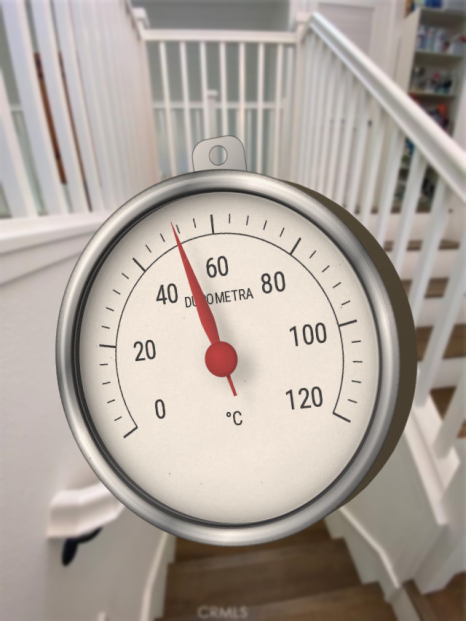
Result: 52 °C
